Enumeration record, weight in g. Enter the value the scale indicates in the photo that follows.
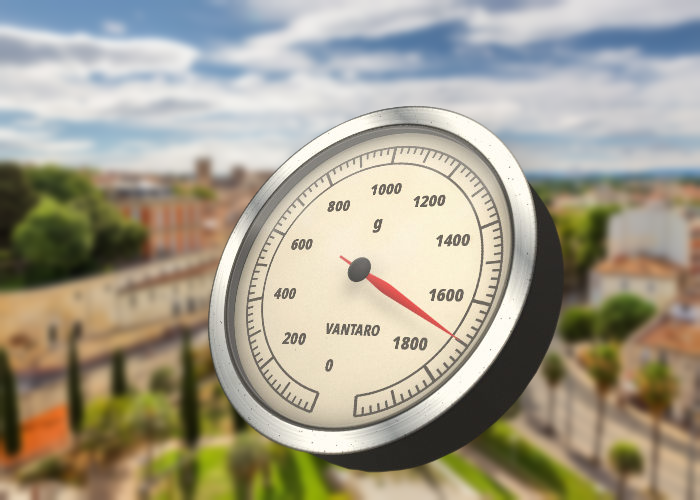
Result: 1700 g
